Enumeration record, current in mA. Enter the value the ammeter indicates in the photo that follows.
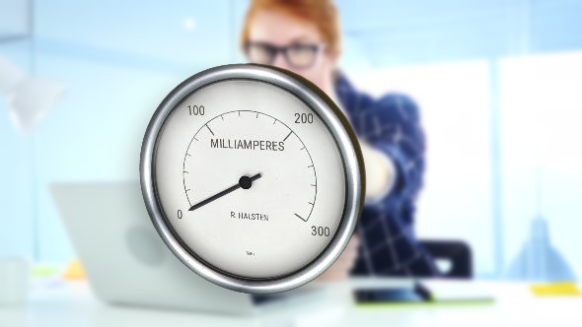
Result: 0 mA
